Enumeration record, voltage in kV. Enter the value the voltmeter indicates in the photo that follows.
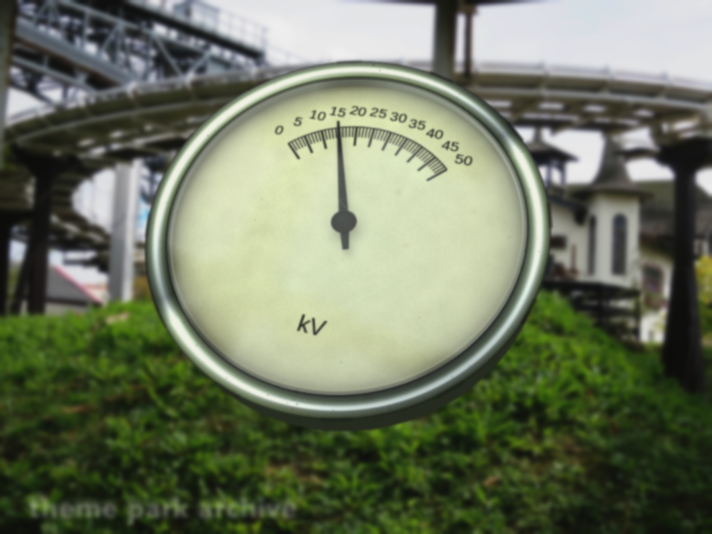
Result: 15 kV
